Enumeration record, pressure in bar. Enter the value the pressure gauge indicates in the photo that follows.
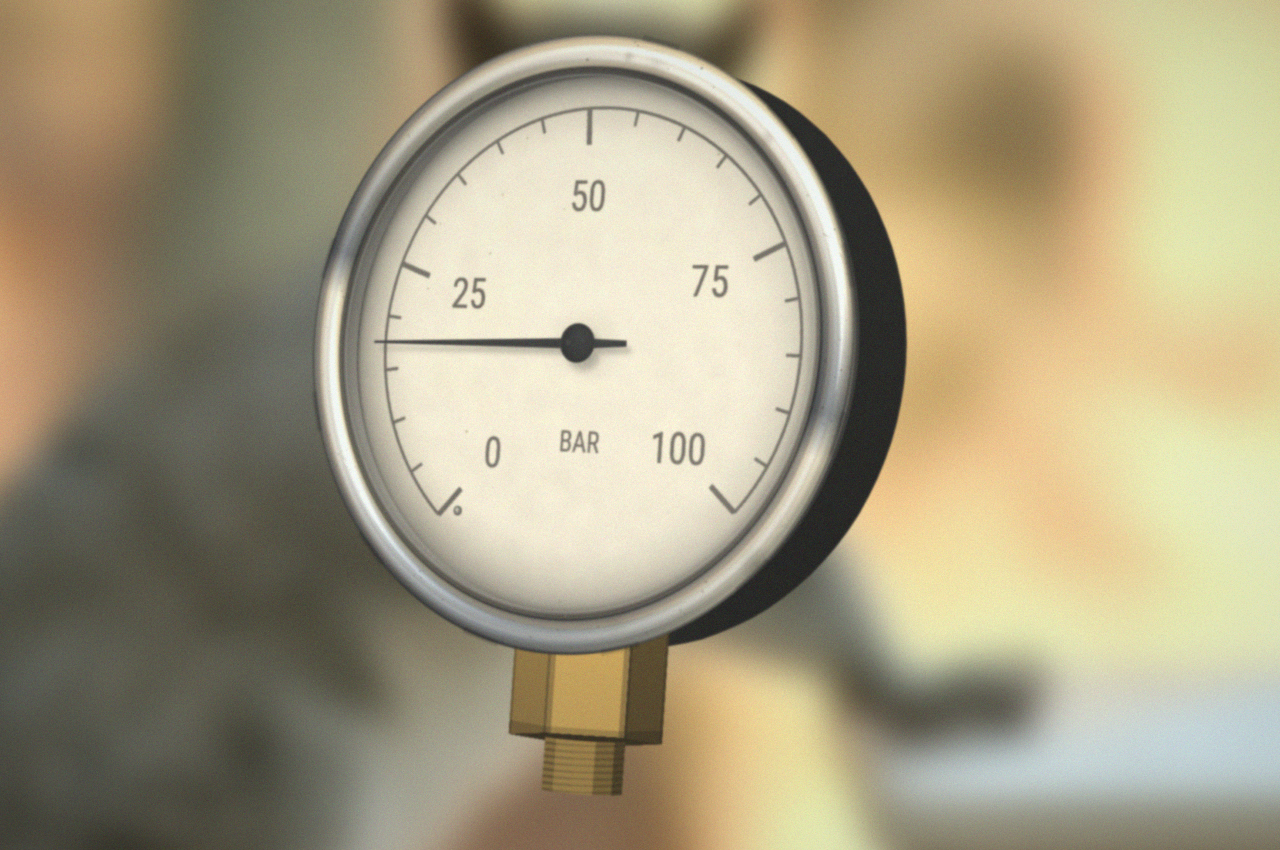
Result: 17.5 bar
